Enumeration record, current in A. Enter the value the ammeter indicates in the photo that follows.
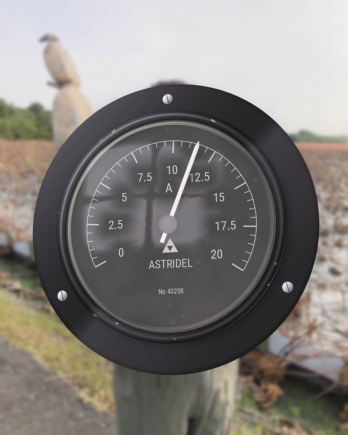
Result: 11.5 A
